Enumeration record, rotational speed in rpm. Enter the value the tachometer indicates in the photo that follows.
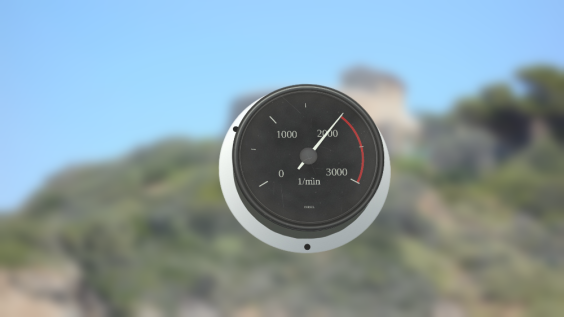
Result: 2000 rpm
